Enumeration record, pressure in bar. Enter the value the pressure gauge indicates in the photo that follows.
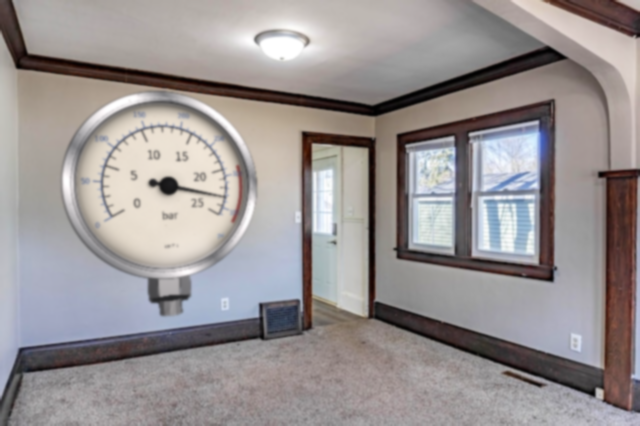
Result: 23 bar
